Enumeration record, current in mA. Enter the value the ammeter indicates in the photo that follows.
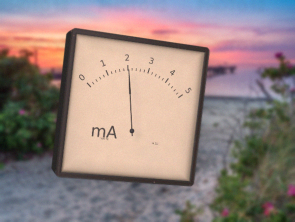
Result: 2 mA
